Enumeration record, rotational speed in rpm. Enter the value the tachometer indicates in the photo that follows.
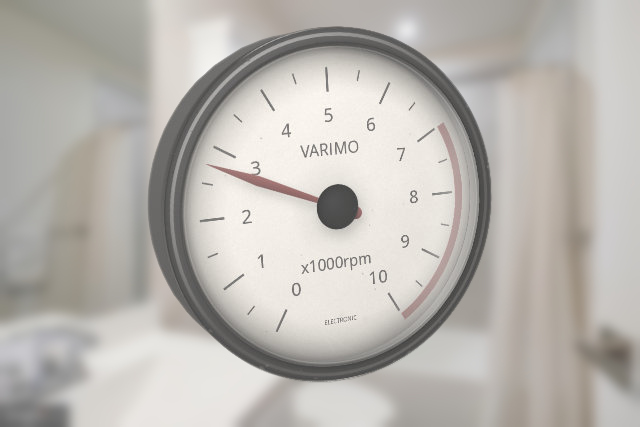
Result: 2750 rpm
